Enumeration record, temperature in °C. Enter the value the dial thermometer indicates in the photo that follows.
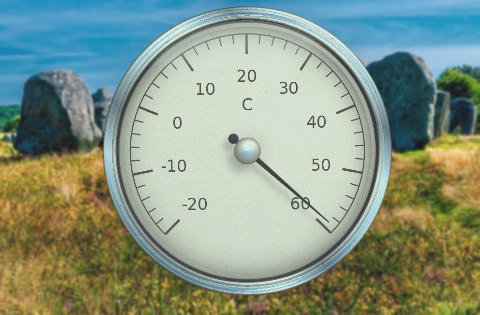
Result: 59 °C
